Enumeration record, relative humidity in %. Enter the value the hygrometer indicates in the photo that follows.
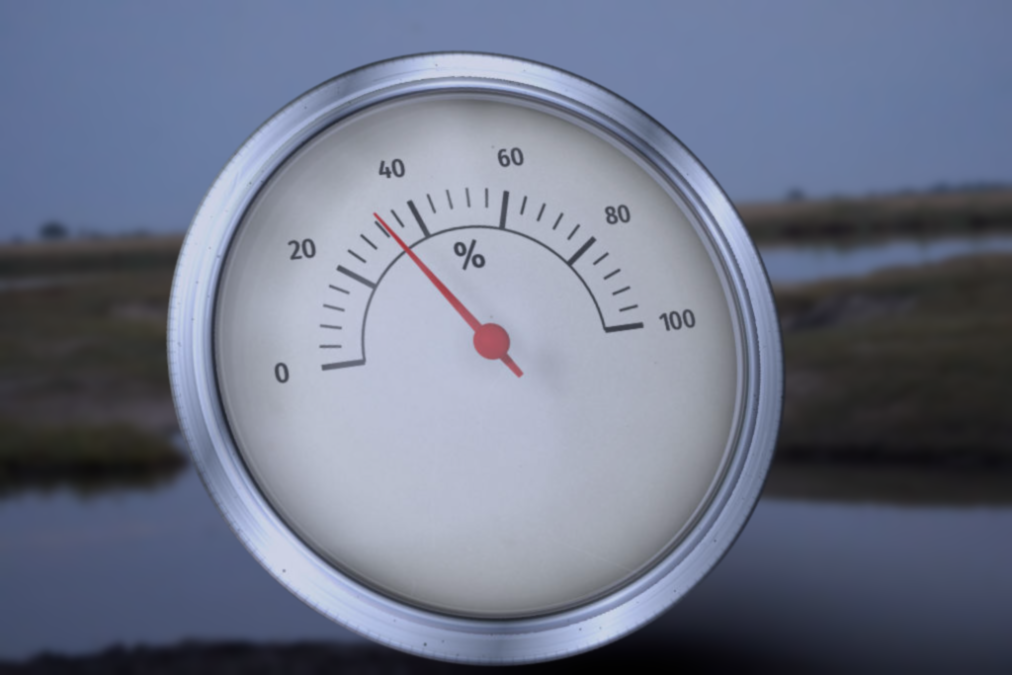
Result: 32 %
